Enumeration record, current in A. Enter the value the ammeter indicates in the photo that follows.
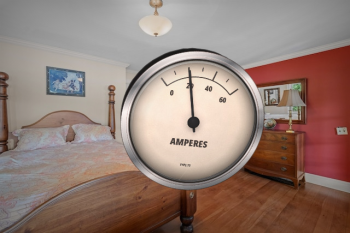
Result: 20 A
